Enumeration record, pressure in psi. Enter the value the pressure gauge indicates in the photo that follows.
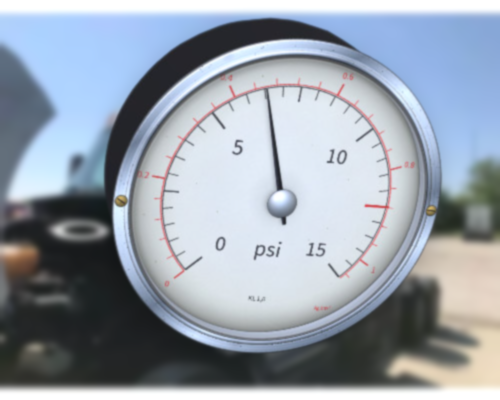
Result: 6.5 psi
